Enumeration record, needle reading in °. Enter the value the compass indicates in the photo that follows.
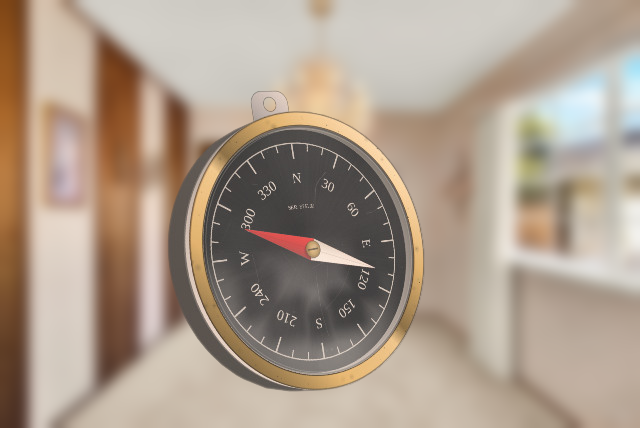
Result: 290 °
